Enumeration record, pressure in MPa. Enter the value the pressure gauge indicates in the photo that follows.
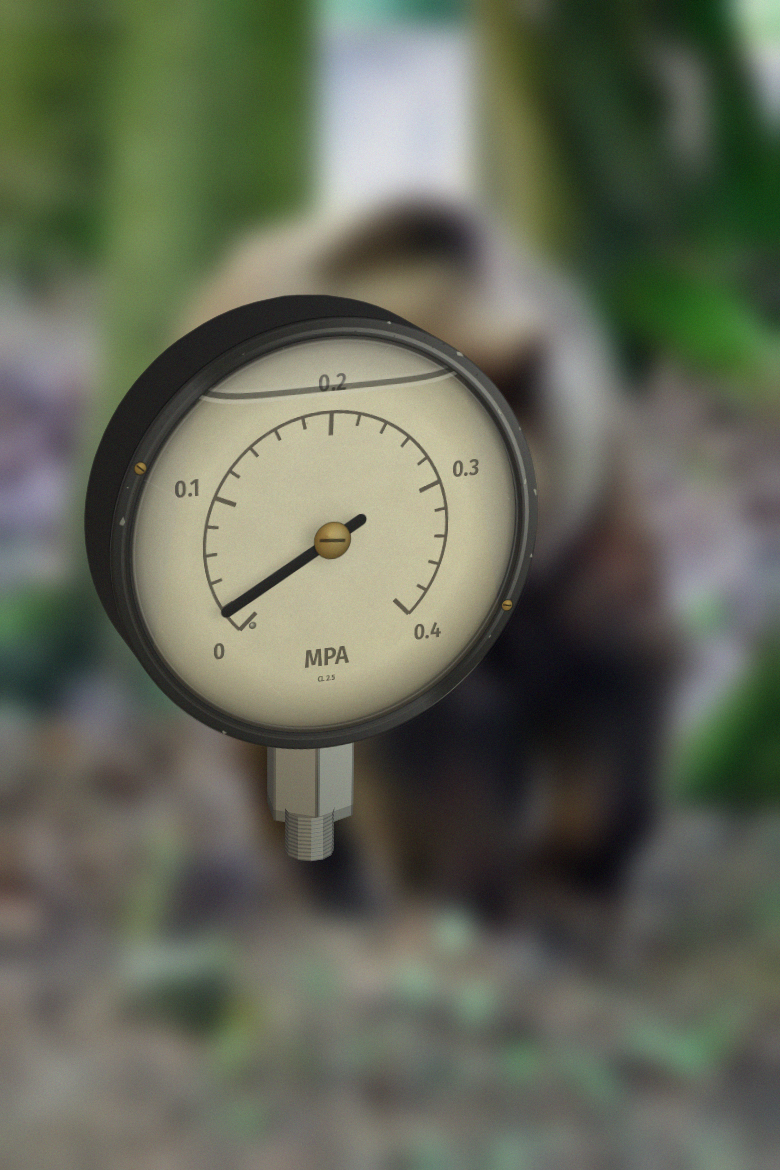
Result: 0.02 MPa
